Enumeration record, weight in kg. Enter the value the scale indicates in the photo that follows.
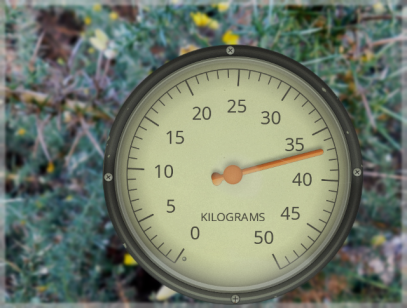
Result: 37 kg
